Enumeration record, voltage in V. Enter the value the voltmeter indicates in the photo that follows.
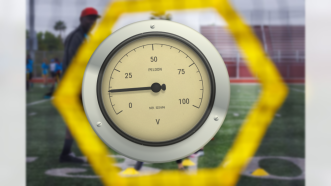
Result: 12.5 V
